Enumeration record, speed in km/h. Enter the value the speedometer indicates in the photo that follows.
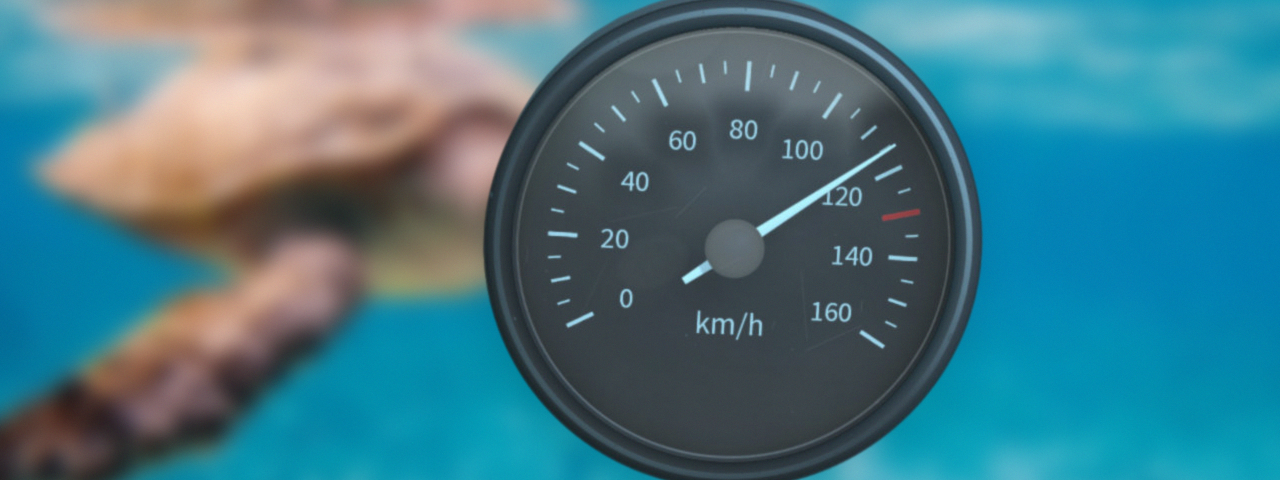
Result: 115 km/h
